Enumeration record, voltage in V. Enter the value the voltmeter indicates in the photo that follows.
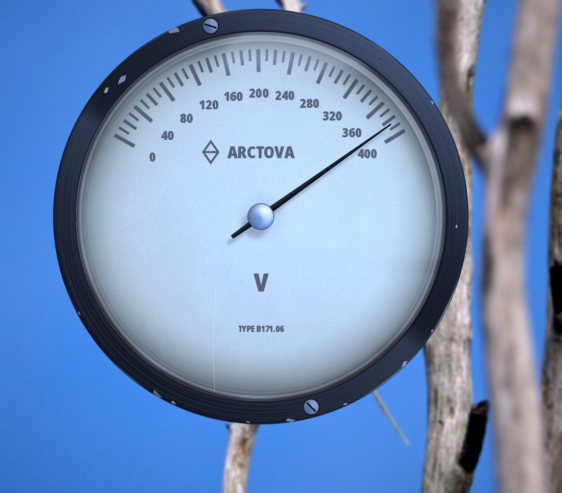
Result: 385 V
